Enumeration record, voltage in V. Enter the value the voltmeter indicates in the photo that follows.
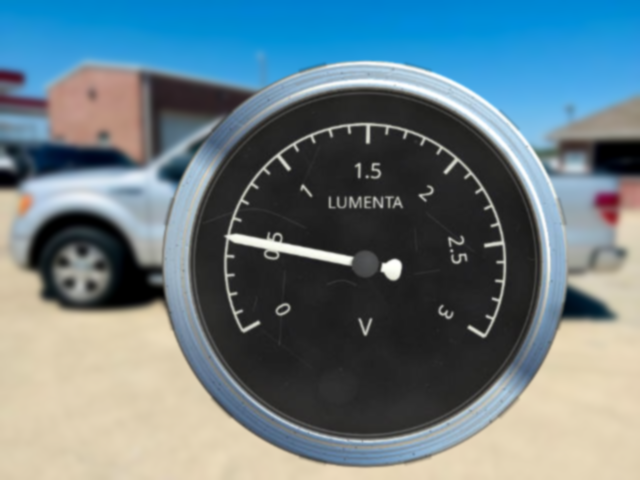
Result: 0.5 V
